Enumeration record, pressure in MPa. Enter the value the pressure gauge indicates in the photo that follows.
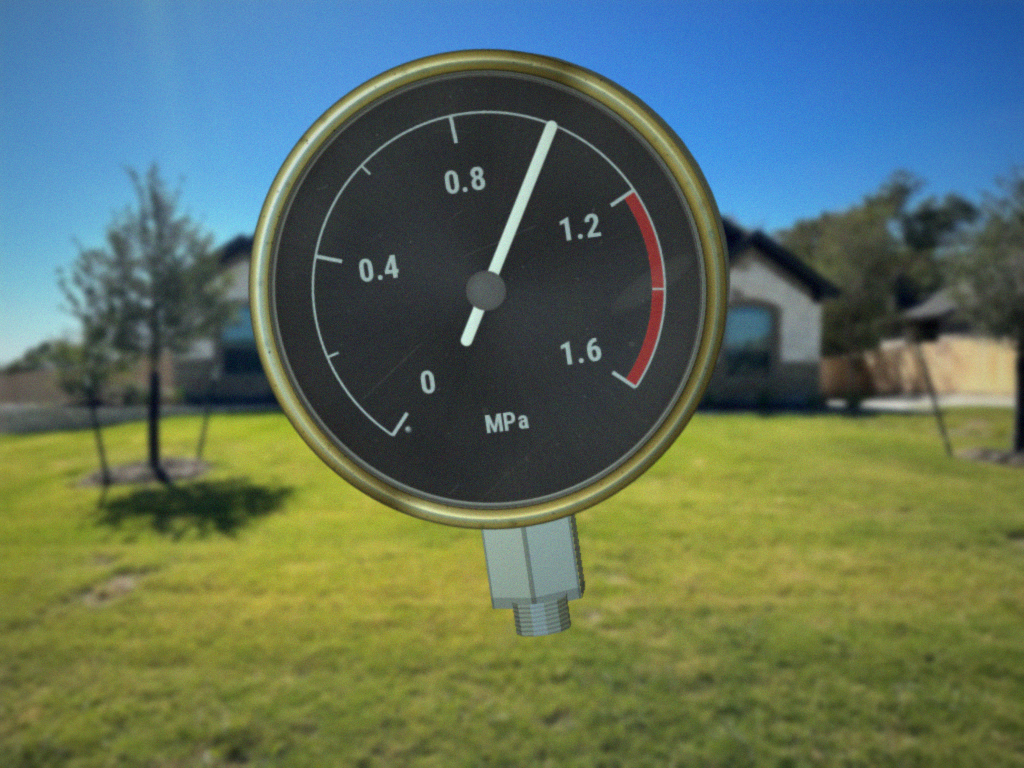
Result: 1 MPa
